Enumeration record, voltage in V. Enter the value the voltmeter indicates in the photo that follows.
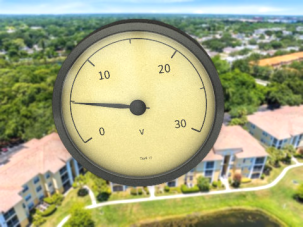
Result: 5 V
